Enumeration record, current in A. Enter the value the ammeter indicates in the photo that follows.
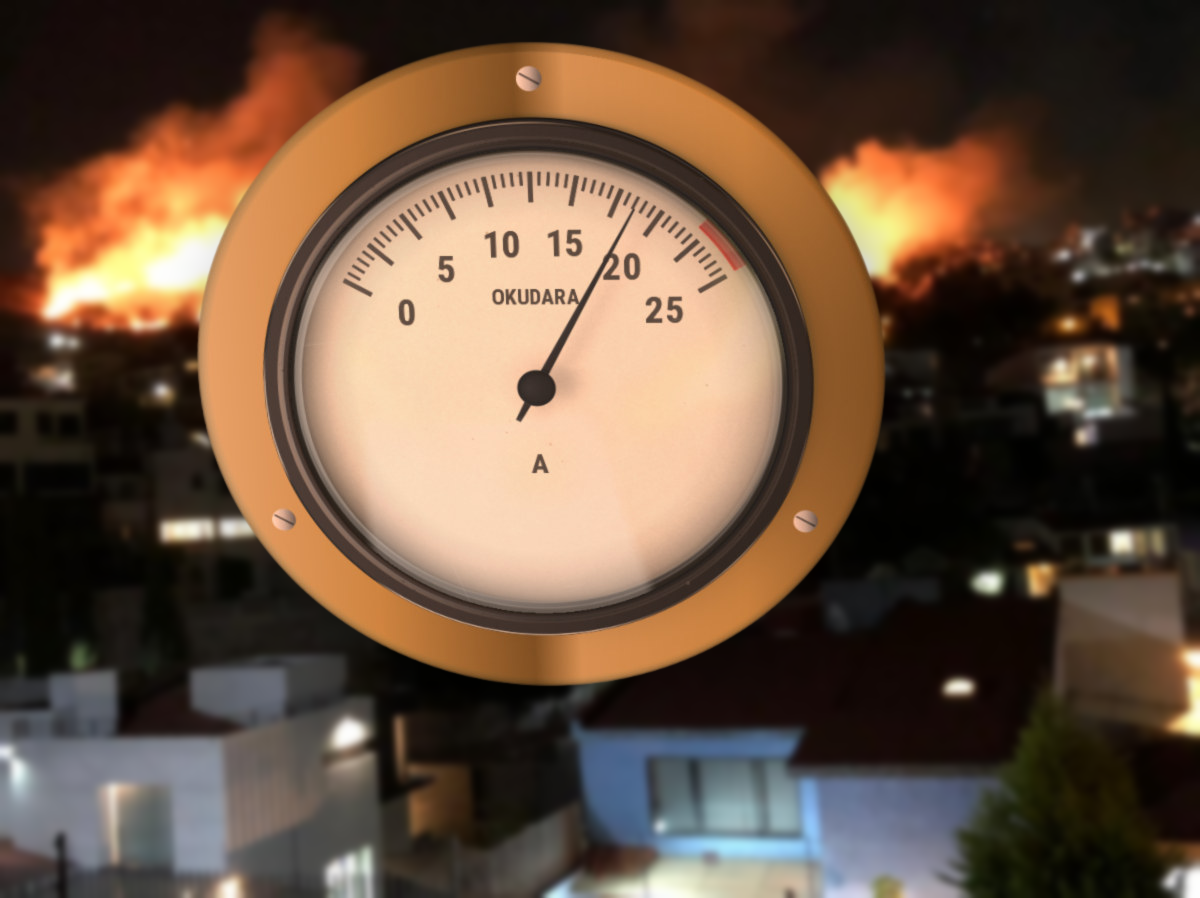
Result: 18.5 A
